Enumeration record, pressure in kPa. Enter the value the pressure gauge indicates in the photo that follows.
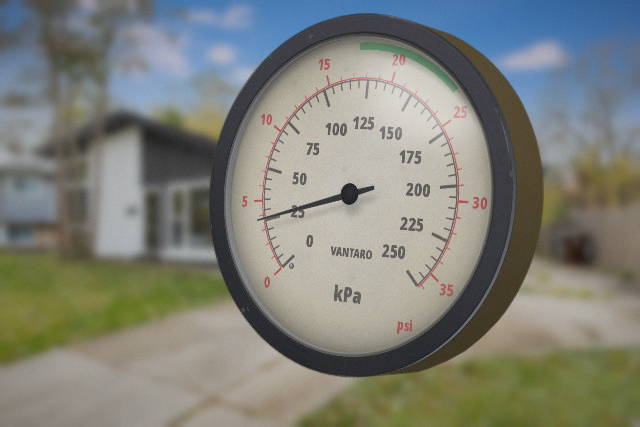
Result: 25 kPa
